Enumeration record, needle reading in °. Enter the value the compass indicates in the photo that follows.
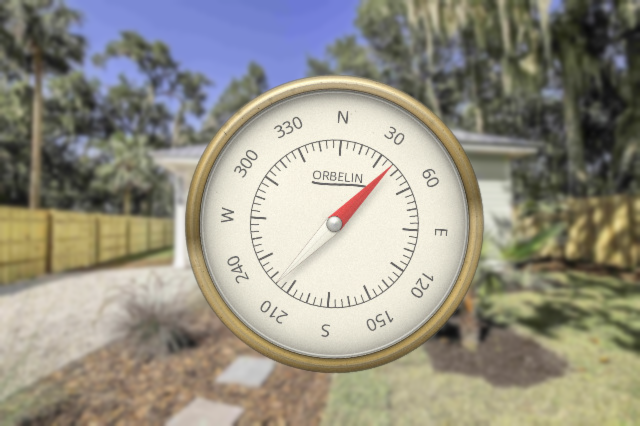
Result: 40 °
